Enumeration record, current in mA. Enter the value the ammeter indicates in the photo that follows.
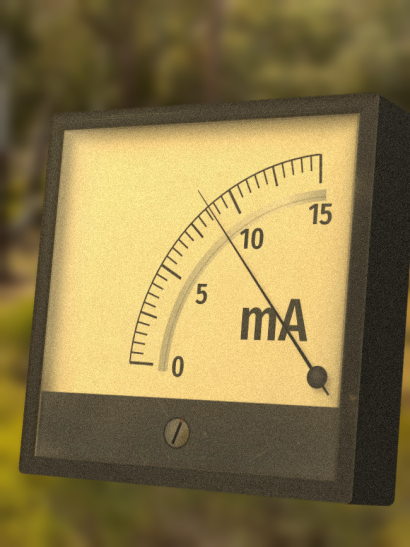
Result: 8.75 mA
